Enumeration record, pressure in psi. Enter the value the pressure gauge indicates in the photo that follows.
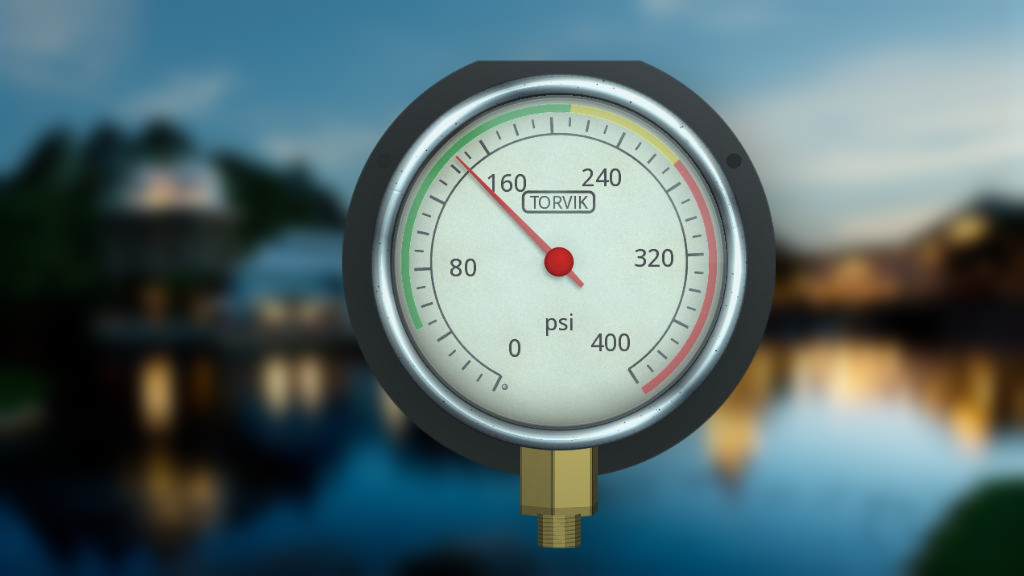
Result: 145 psi
